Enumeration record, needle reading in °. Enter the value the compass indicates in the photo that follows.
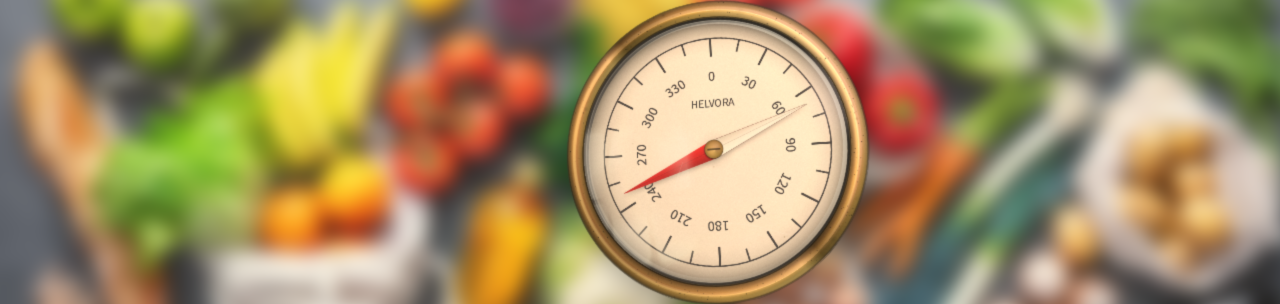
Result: 247.5 °
